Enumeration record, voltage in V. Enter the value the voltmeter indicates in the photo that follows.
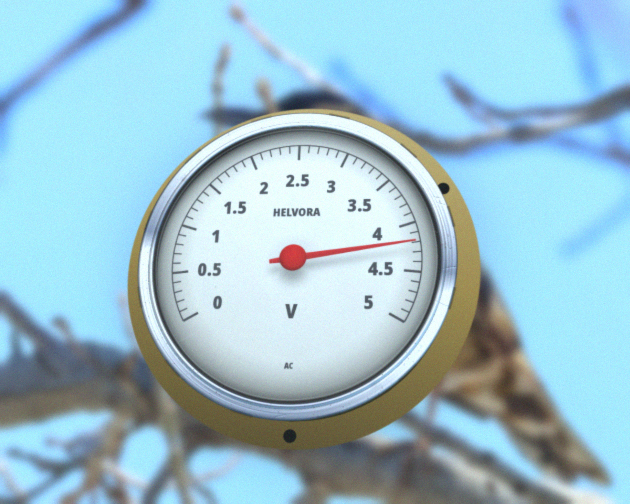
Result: 4.2 V
